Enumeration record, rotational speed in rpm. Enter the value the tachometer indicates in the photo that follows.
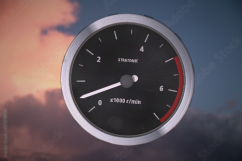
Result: 500 rpm
